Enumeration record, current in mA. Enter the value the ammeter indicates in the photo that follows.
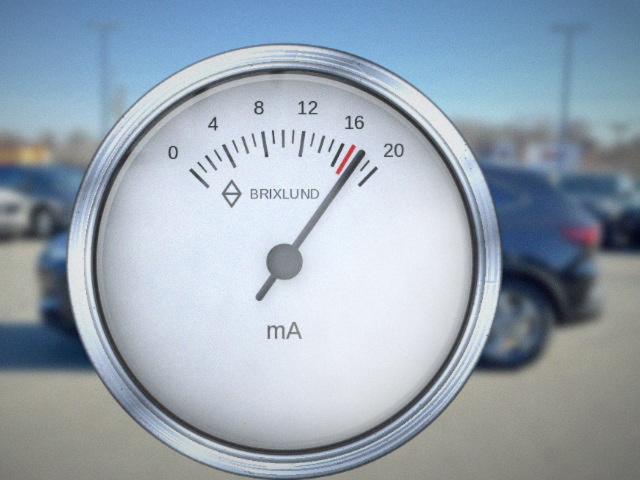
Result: 18 mA
